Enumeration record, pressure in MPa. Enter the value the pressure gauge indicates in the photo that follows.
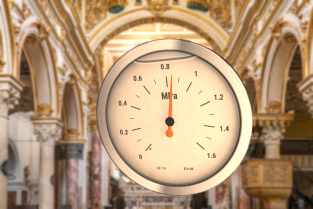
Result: 0.85 MPa
